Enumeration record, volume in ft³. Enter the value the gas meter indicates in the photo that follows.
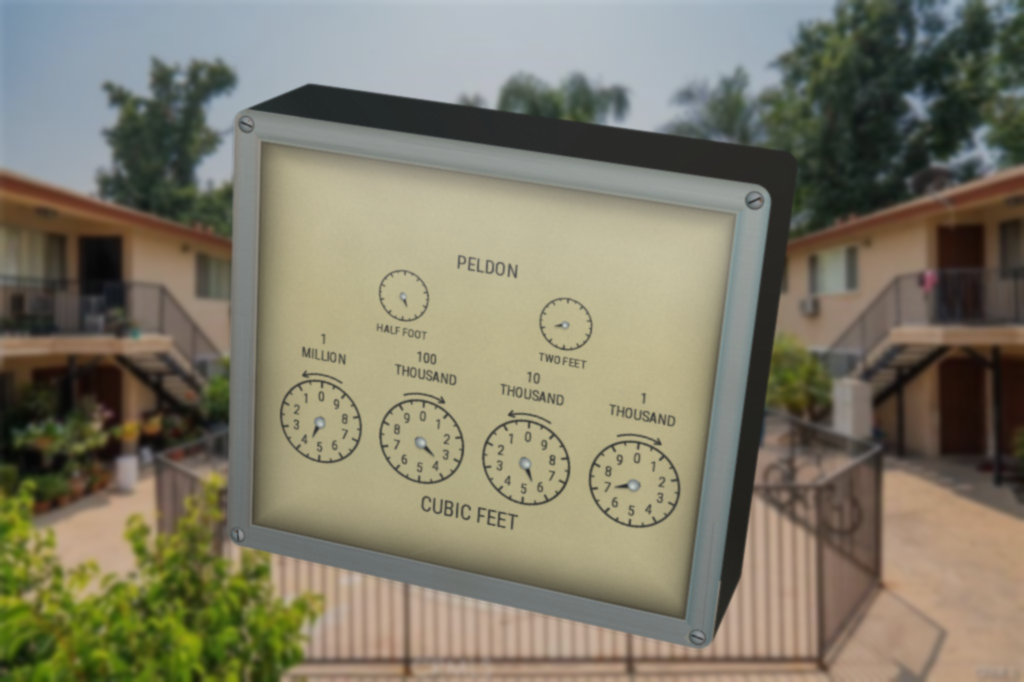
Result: 435700 ft³
